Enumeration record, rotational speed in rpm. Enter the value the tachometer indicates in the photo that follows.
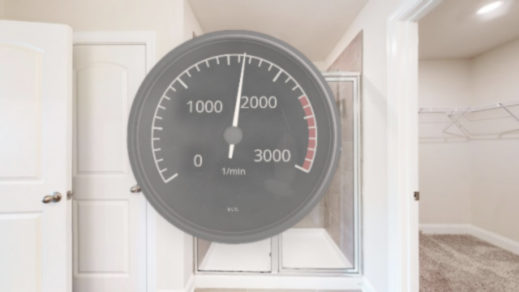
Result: 1650 rpm
